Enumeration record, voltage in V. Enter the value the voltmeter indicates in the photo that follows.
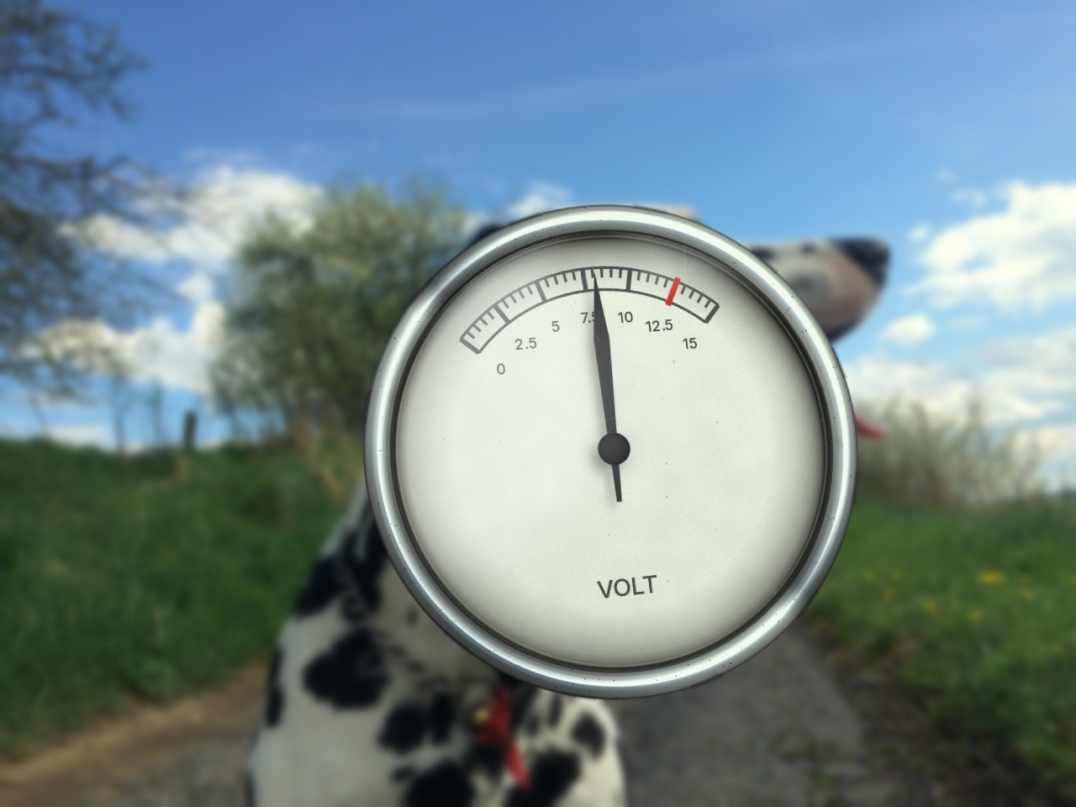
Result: 8 V
